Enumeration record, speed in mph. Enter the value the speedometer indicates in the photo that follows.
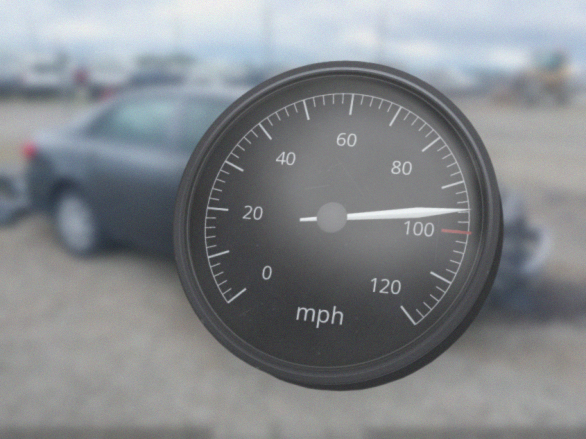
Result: 96 mph
